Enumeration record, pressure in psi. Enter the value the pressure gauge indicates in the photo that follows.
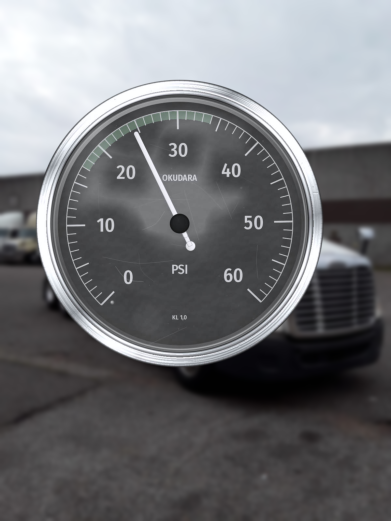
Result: 24.5 psi
